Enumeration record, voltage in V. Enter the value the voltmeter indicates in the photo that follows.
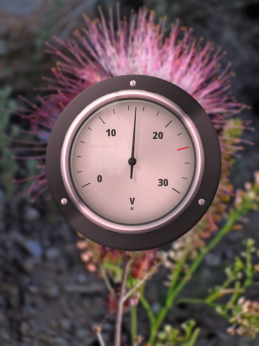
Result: 15 V
